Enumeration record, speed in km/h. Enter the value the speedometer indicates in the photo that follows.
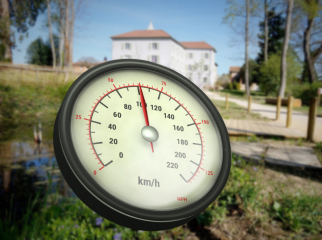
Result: 100 km/h
